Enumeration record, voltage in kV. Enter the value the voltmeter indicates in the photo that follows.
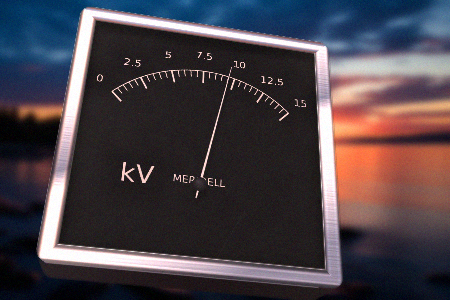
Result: 9.5 kV
